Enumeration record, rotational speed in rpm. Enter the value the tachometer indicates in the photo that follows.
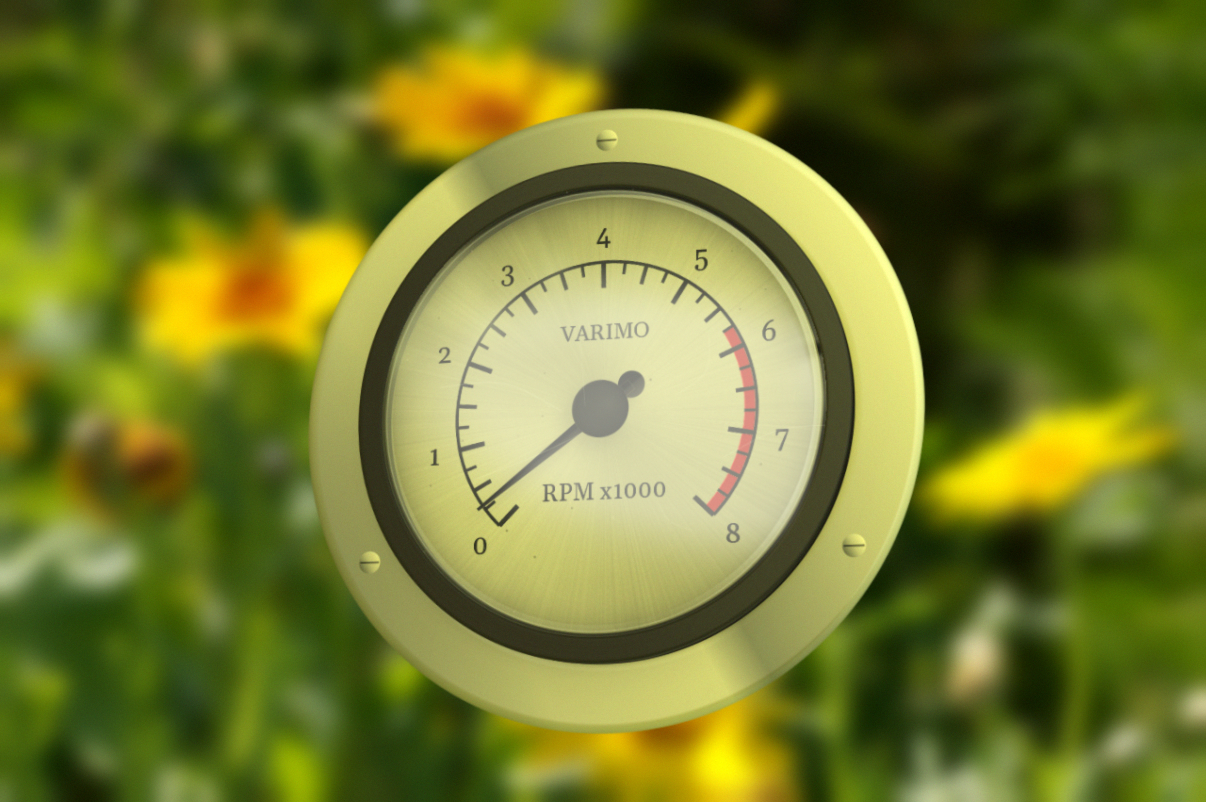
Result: 250 rpm
